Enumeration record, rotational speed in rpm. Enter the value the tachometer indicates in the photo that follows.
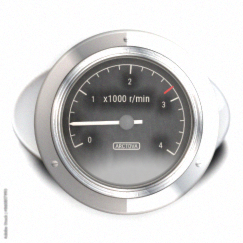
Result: 400 rpm
